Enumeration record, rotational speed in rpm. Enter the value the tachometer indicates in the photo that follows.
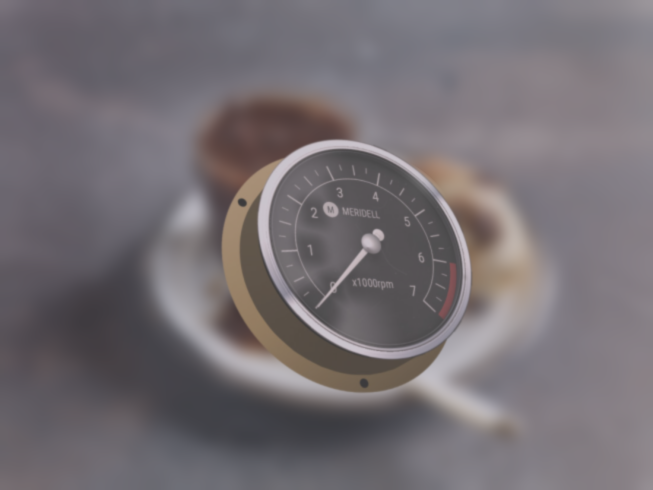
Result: 0 rpm
